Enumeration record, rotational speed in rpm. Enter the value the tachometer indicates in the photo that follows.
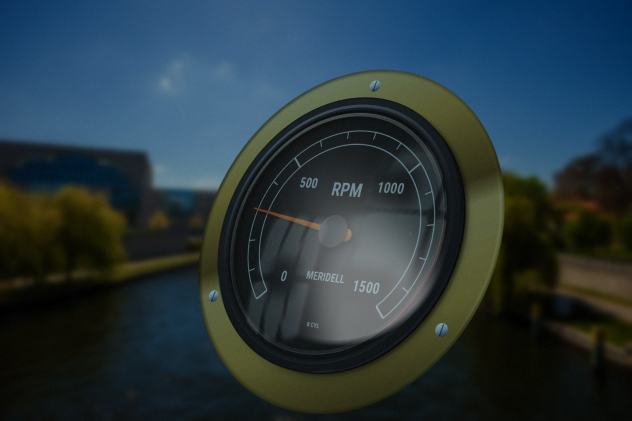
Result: 300 rpm
